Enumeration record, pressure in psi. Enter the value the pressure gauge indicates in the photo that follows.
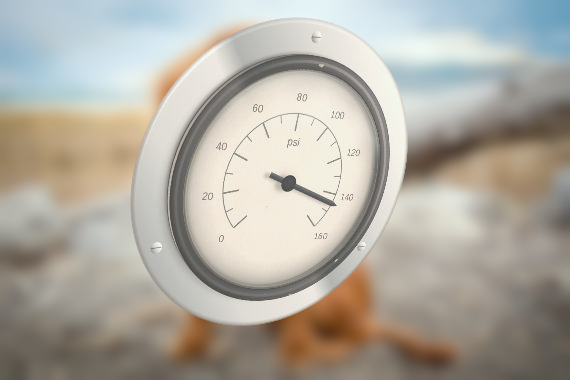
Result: 145 psi
